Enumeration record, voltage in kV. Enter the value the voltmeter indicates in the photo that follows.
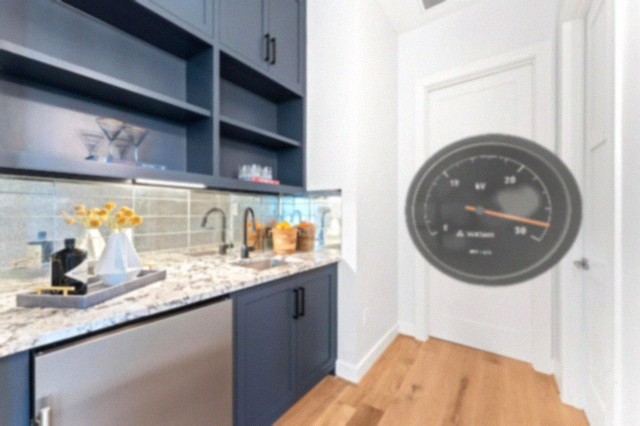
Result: 28 kV
